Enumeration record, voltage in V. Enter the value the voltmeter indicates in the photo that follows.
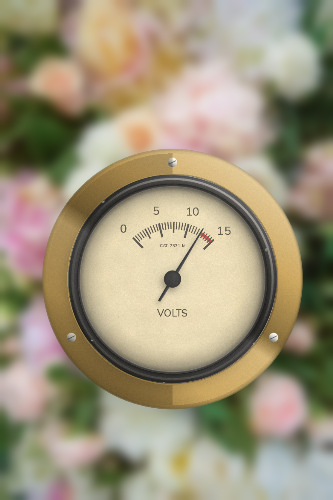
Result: 12.5 V
